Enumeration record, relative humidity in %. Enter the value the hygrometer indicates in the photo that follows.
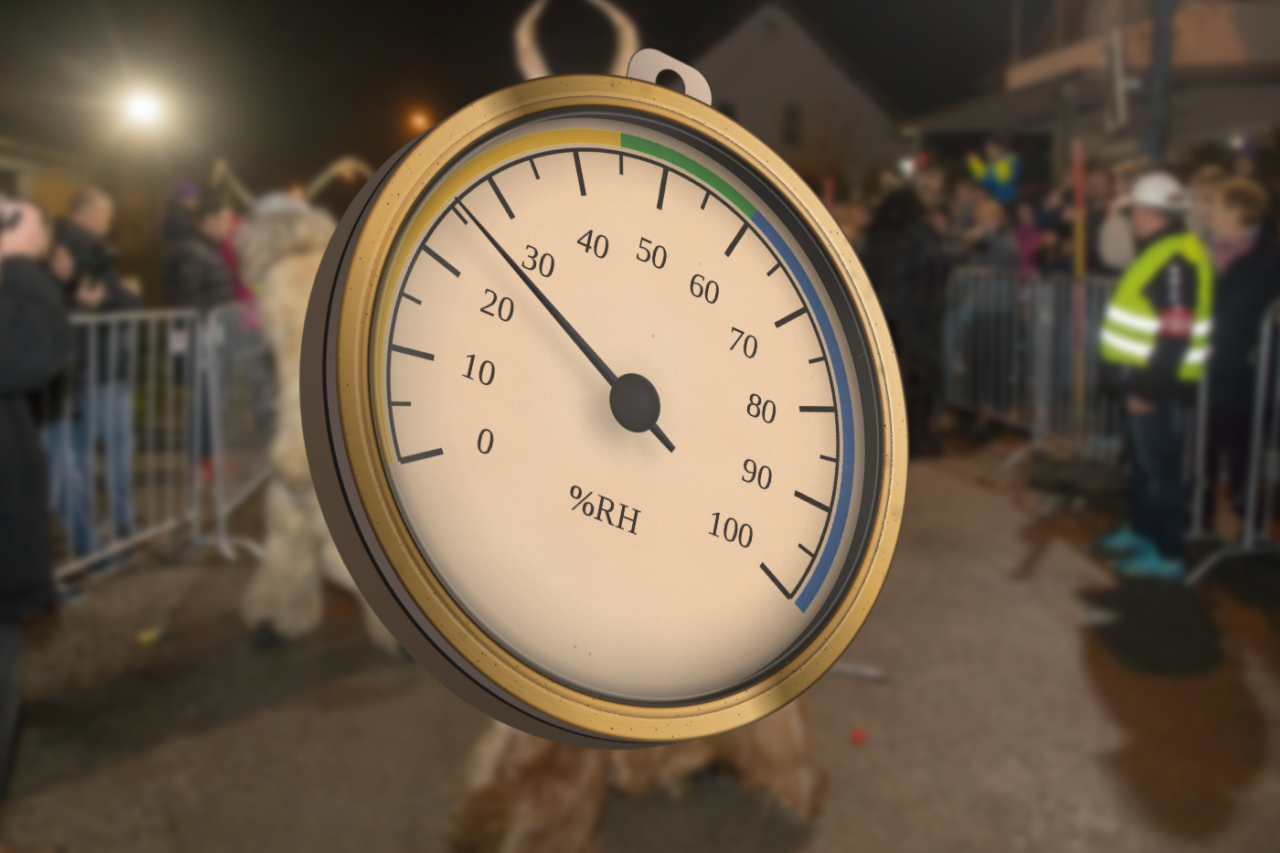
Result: 25 %
